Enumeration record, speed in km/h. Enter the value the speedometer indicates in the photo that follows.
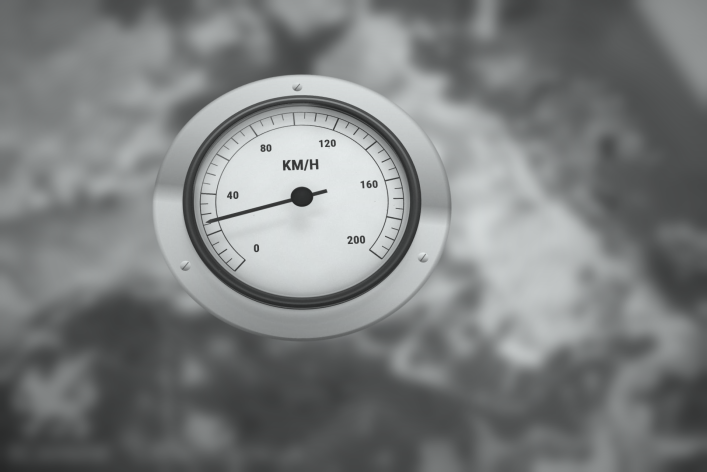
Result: 25 km/h
